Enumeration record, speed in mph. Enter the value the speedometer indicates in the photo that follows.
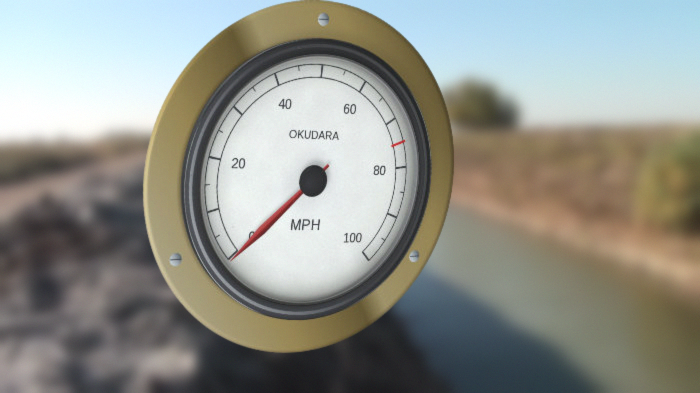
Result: 0 mph
